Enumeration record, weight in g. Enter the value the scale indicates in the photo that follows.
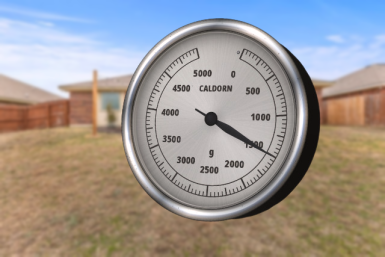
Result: 1500 g
